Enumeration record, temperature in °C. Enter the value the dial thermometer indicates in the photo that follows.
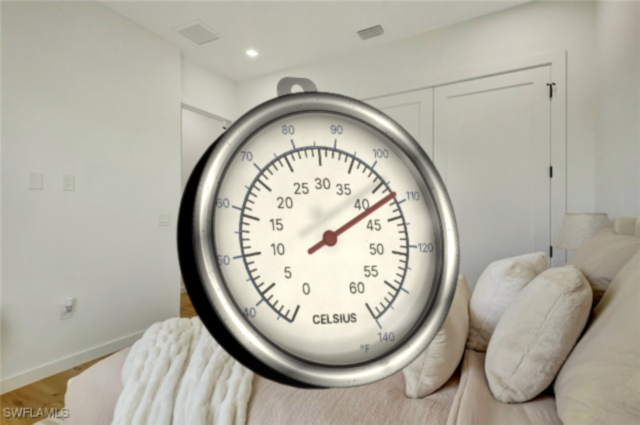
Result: 42 °C
